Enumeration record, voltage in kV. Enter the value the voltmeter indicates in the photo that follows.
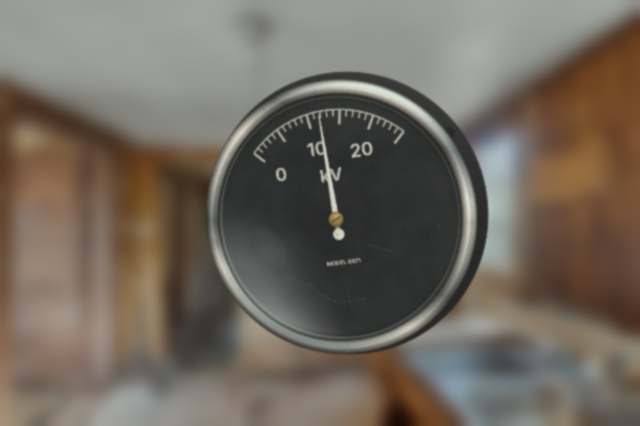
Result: 12 kV
